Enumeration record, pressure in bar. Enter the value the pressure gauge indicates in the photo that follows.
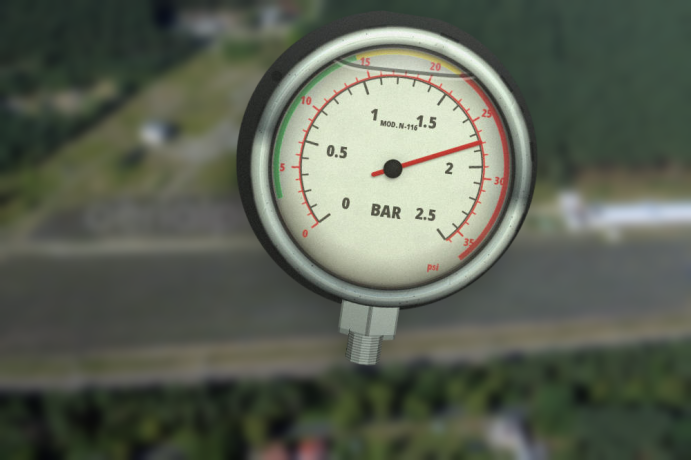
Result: 1.85 bar
